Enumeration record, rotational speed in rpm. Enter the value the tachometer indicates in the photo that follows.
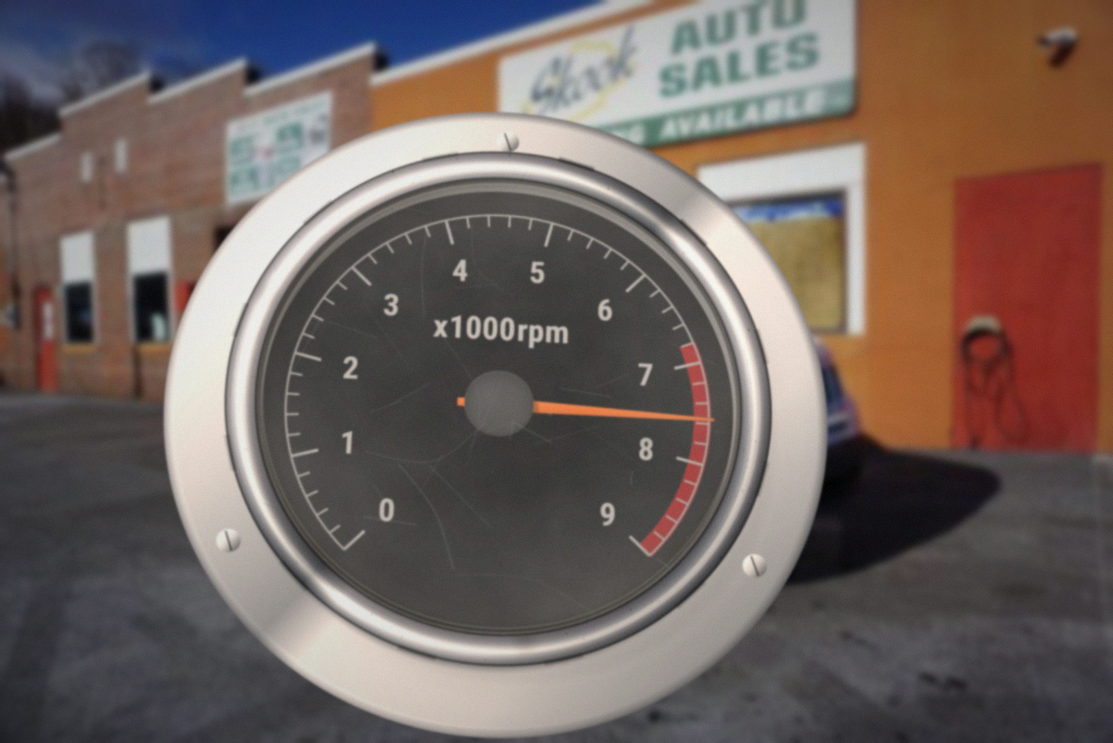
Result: 7600 rpm
